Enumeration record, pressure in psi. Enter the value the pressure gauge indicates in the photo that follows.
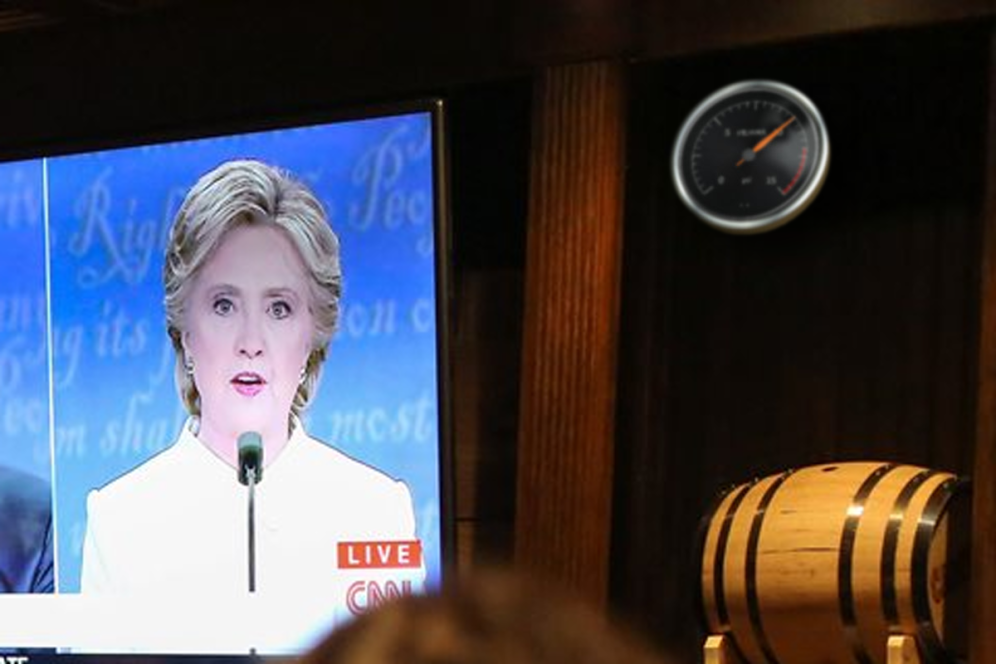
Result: 10 psi
